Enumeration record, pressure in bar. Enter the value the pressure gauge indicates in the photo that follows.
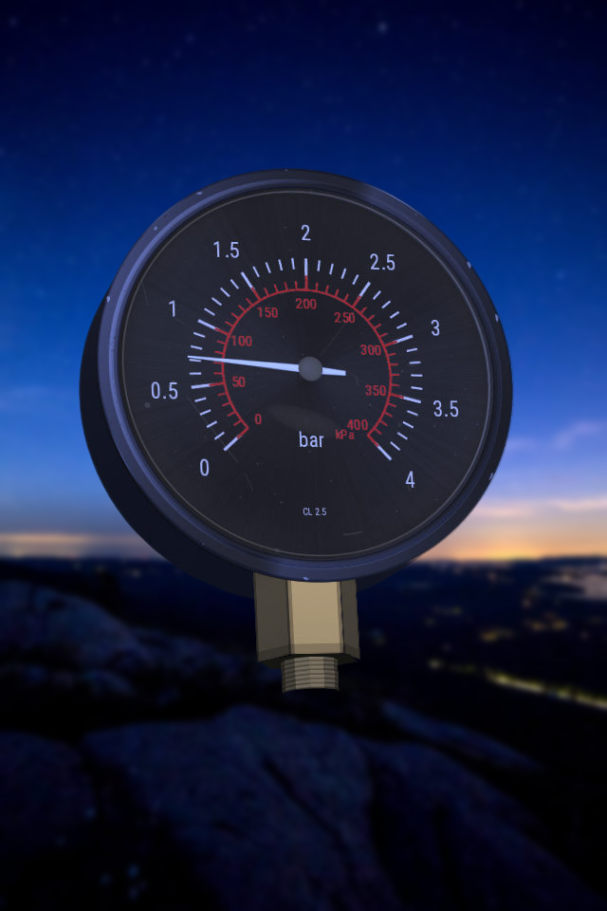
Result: 0.7 bar
